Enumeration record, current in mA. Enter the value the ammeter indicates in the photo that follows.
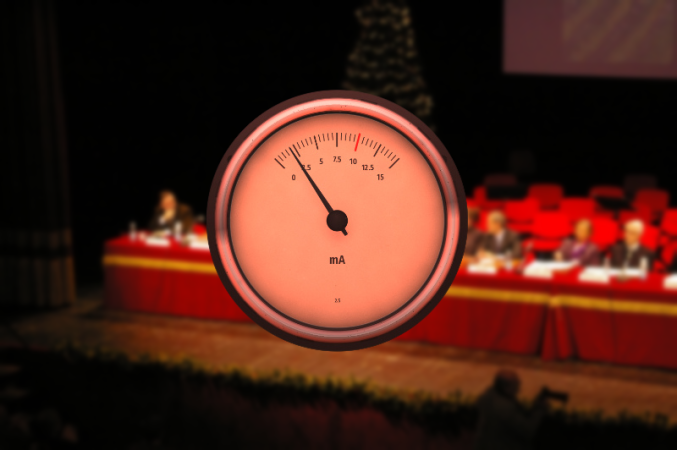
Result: 2 mA
